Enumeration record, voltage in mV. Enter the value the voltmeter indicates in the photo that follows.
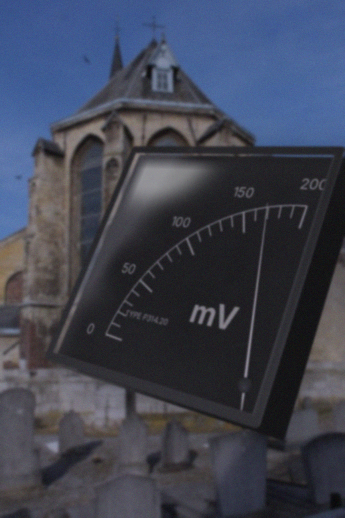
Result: 170 mV
